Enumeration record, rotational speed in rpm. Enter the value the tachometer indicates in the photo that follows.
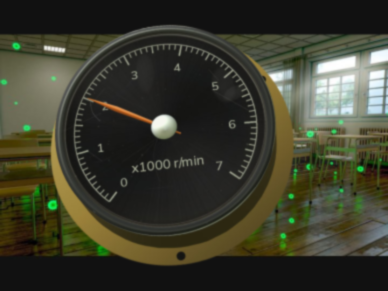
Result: 2000 rpm
